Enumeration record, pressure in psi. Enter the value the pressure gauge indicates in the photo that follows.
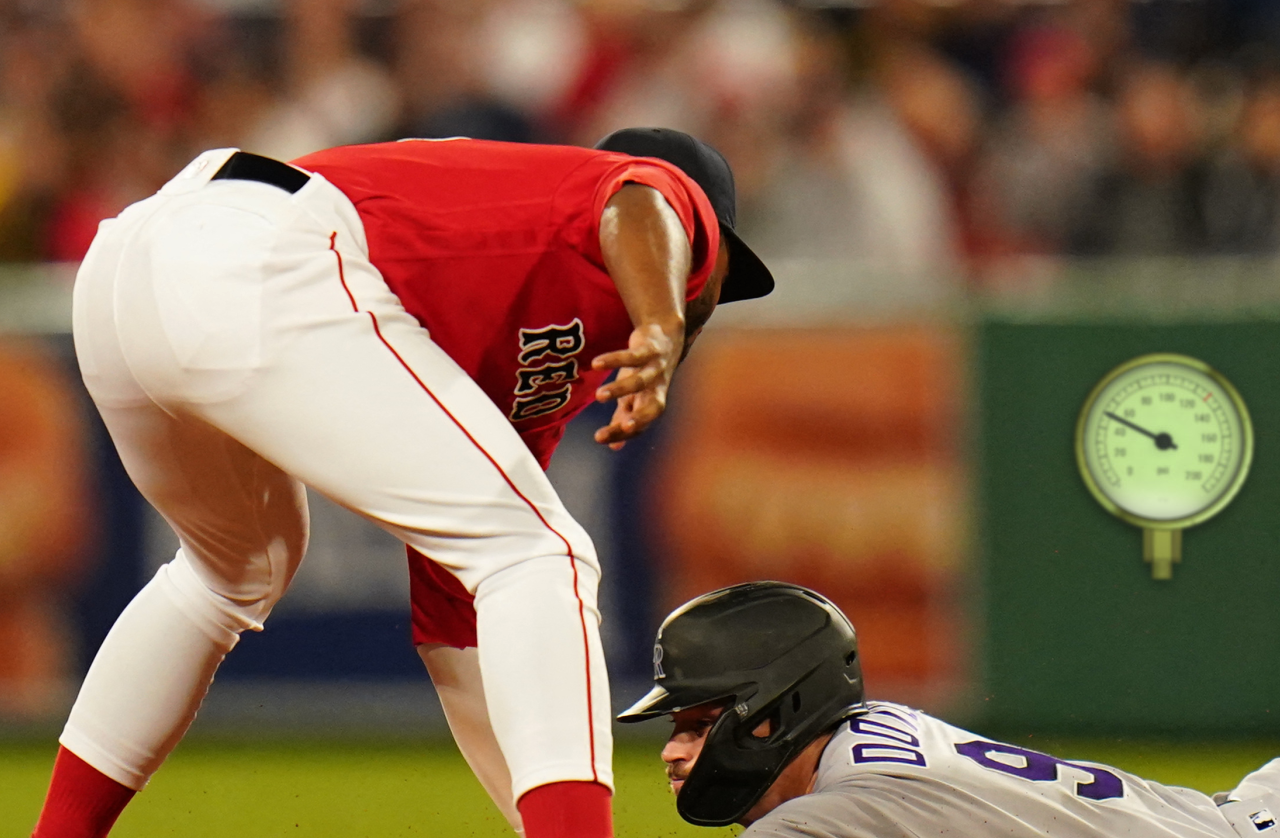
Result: 50 psi
